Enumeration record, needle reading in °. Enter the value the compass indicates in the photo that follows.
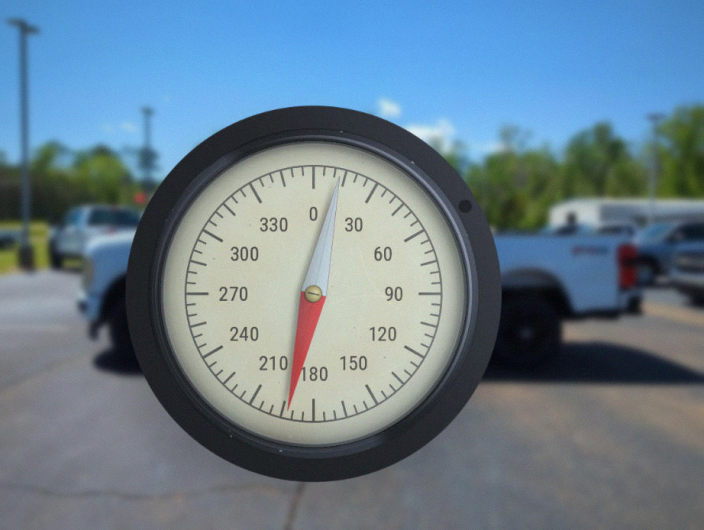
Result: 192.5 °
